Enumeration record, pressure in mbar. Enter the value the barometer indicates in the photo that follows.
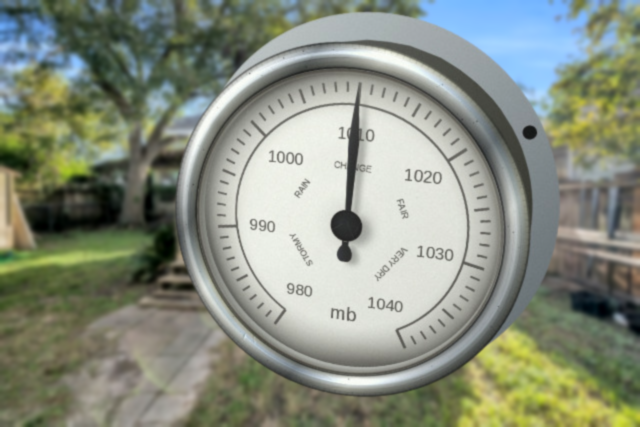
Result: 1010 mbar
